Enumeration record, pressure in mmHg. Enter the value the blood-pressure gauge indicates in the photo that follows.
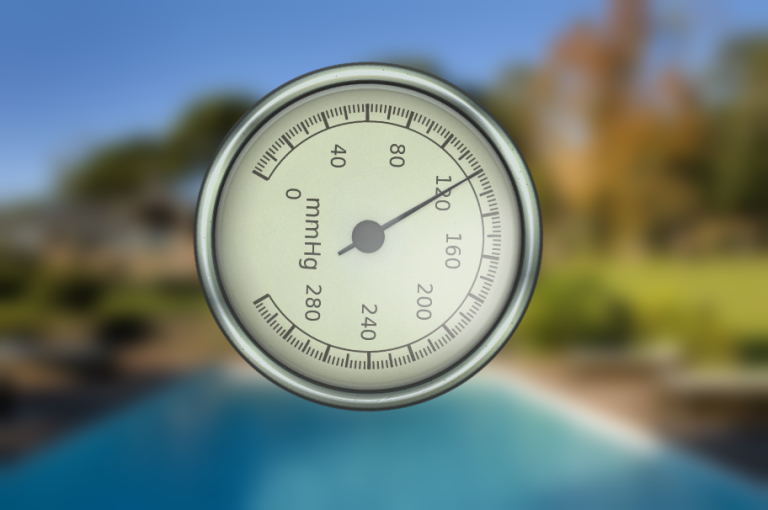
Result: 120 mmHg
